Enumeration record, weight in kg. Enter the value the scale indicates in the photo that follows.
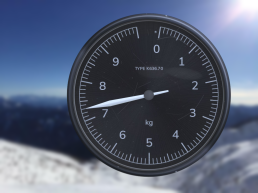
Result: 7.3 kg
